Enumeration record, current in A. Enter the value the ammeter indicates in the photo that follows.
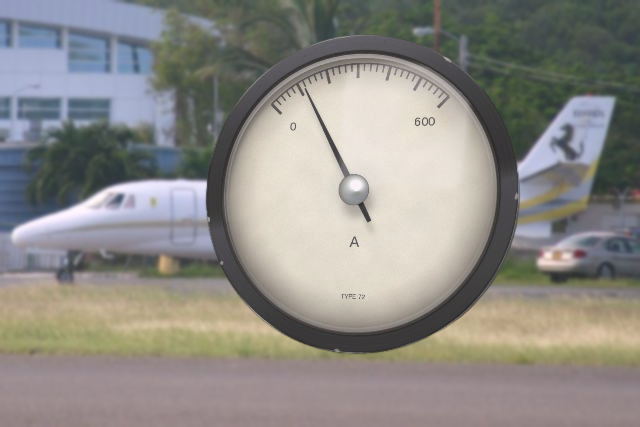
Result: 120 A
